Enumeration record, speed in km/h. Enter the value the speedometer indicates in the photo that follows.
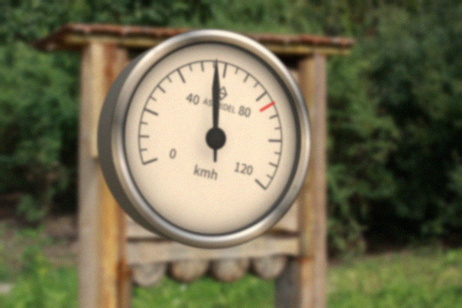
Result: 55 km/h
